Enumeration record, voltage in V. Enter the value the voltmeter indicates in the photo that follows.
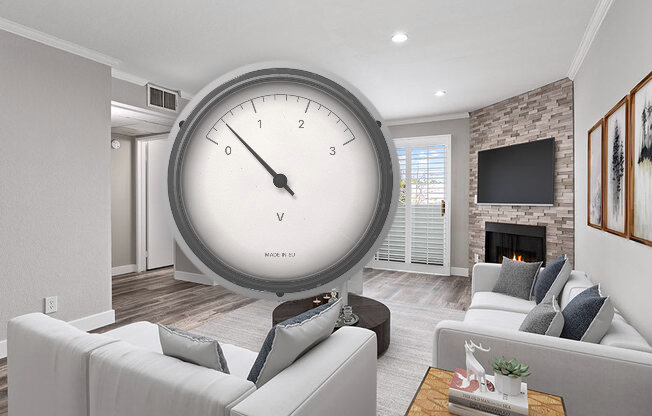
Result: 0.4 V
